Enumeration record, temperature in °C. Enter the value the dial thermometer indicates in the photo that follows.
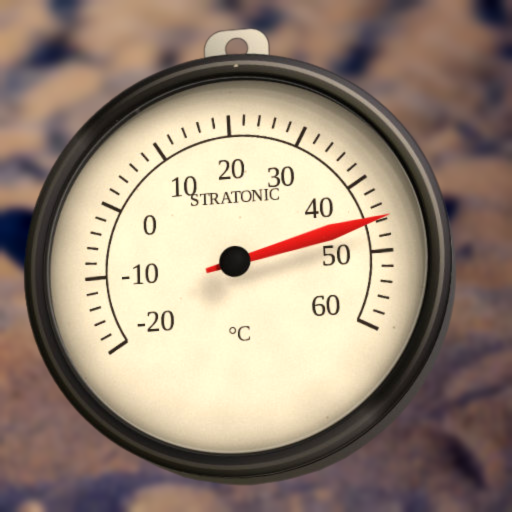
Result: 46 °C
